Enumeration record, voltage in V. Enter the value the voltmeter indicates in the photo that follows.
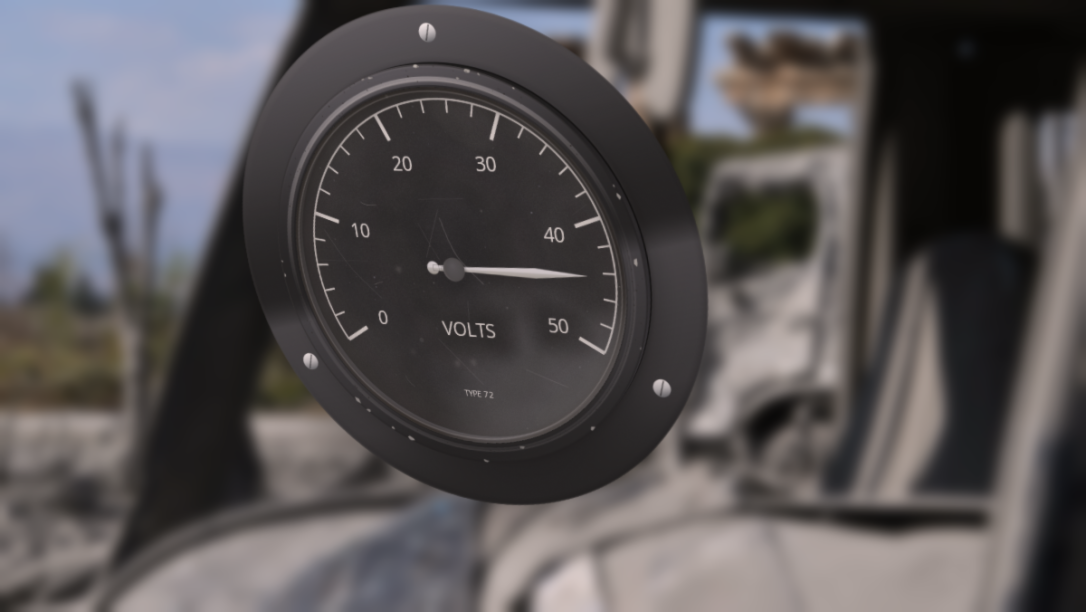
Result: 44 V
